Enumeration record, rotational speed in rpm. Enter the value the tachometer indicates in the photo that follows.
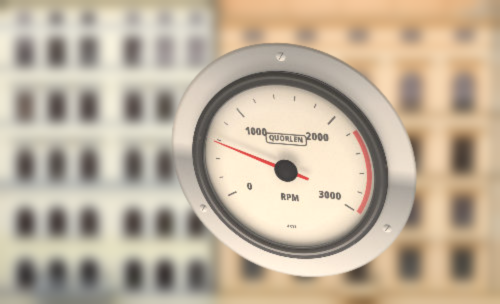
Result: 600 rpm
